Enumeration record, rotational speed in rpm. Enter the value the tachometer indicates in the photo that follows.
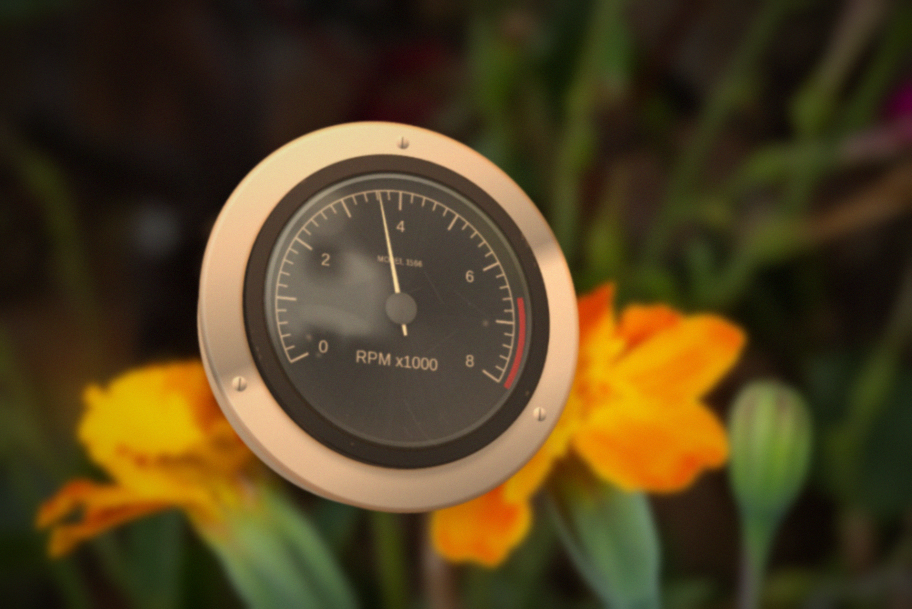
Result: 3600 rpm
